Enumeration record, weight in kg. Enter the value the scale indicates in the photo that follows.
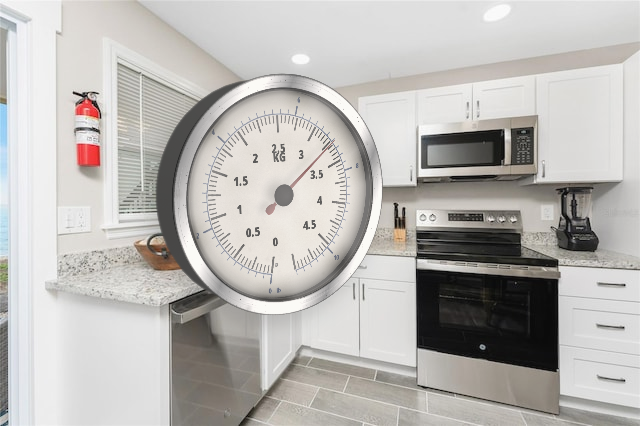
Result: 3.25 kg
